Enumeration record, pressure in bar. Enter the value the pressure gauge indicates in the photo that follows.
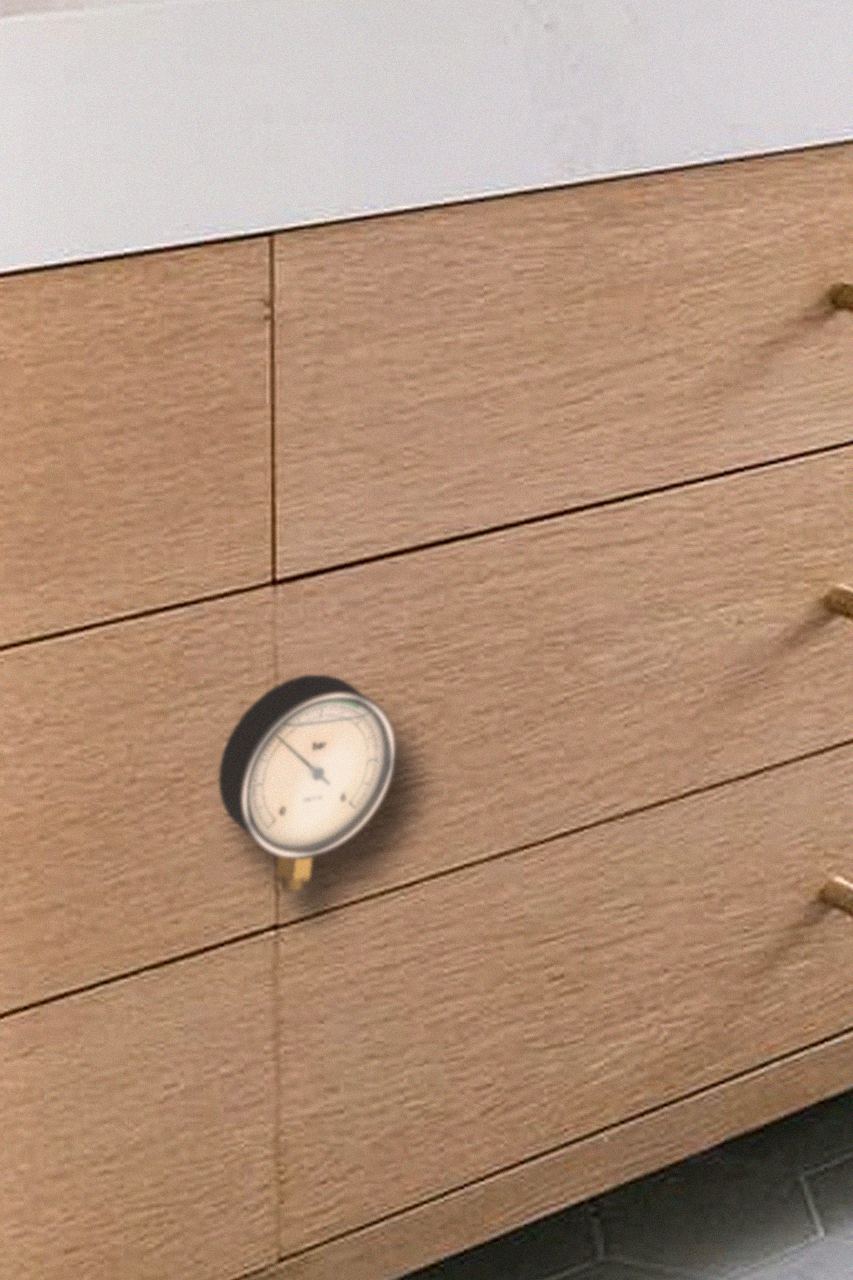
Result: 2 bar
